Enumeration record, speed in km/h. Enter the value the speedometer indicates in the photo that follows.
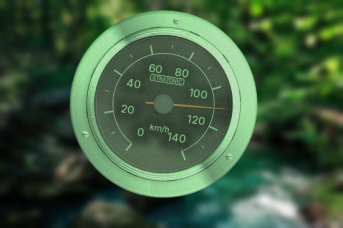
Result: 110 km/h
